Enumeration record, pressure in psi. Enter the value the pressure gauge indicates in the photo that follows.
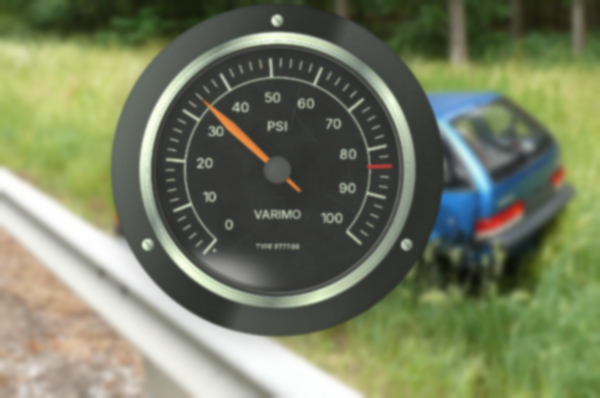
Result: 34 psi
